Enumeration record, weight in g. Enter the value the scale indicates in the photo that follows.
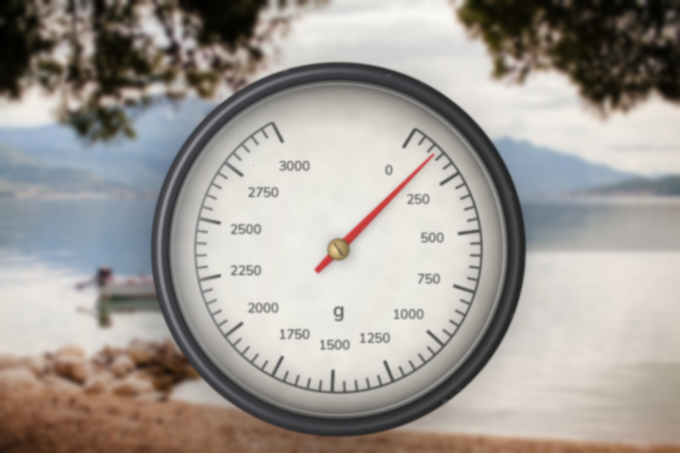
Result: 125 g
